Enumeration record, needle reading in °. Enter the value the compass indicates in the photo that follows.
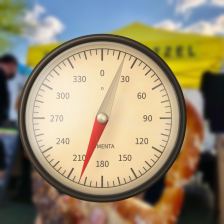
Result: 200 °
